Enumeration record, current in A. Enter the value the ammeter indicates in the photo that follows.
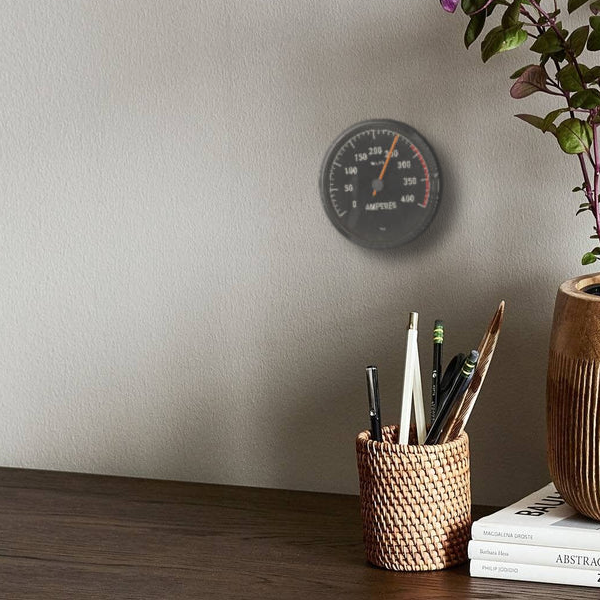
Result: 250 A
